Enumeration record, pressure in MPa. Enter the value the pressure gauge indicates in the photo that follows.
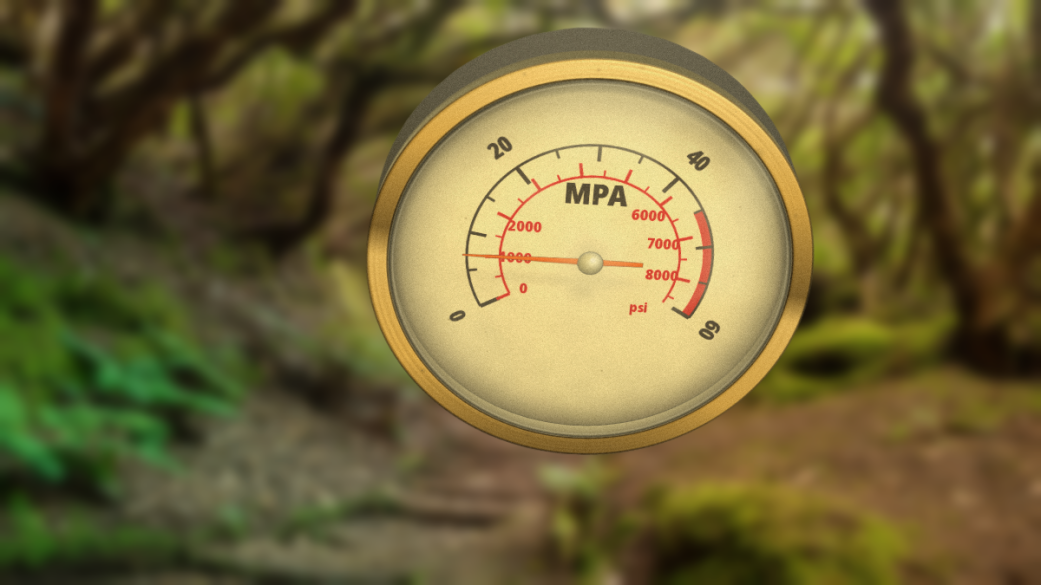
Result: 7.5 MPa
